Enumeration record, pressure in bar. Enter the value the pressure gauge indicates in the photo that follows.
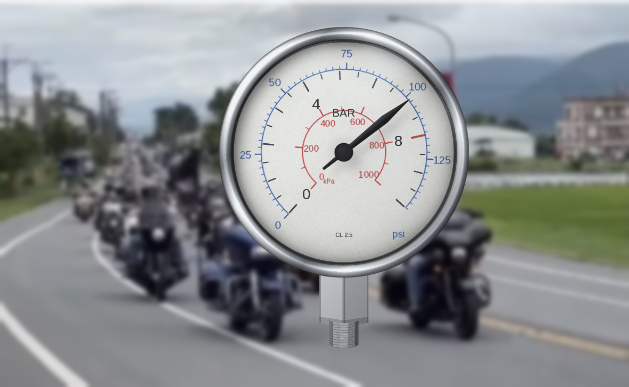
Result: 7 bar
